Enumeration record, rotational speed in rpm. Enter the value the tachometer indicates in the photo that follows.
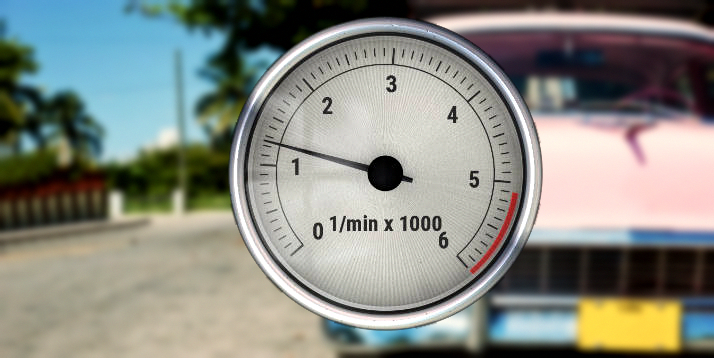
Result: 1250 rpm
